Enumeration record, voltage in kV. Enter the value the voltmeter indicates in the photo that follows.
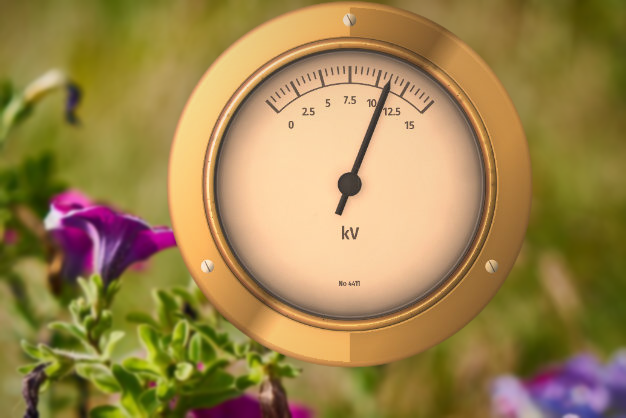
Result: 11 kV
